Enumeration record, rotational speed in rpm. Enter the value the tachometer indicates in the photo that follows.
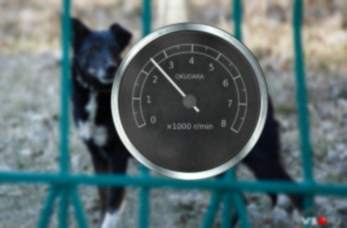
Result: 2500 rpm
